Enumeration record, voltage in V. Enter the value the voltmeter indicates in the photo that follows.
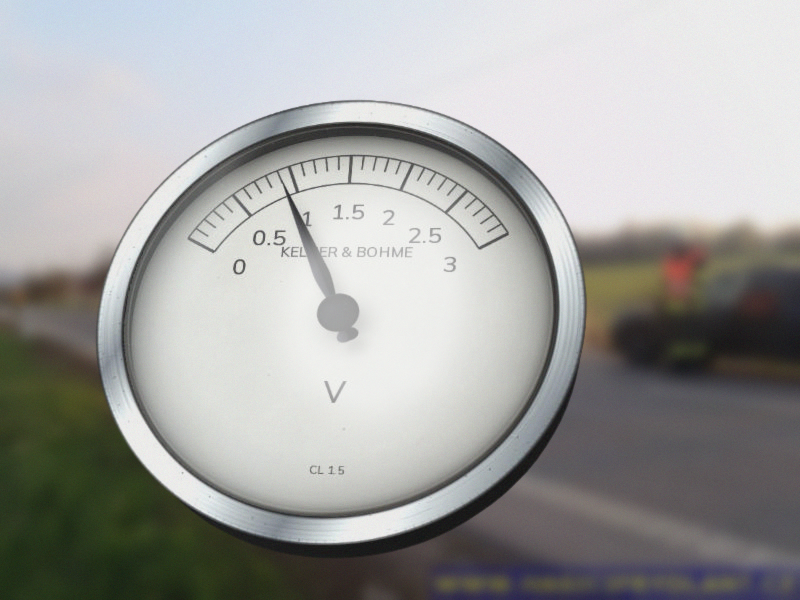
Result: 0.9 V
